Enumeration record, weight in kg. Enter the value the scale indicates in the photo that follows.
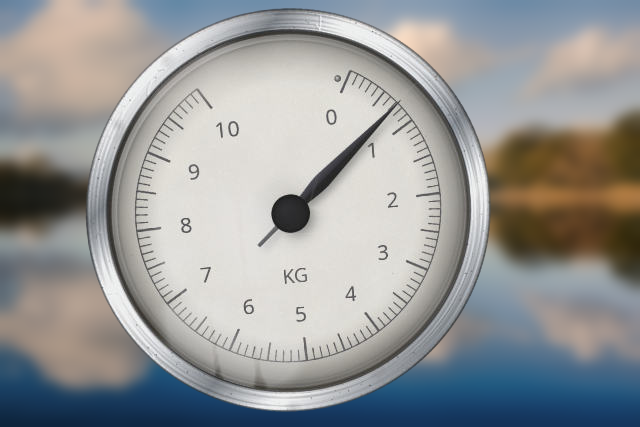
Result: 0.7 kg
